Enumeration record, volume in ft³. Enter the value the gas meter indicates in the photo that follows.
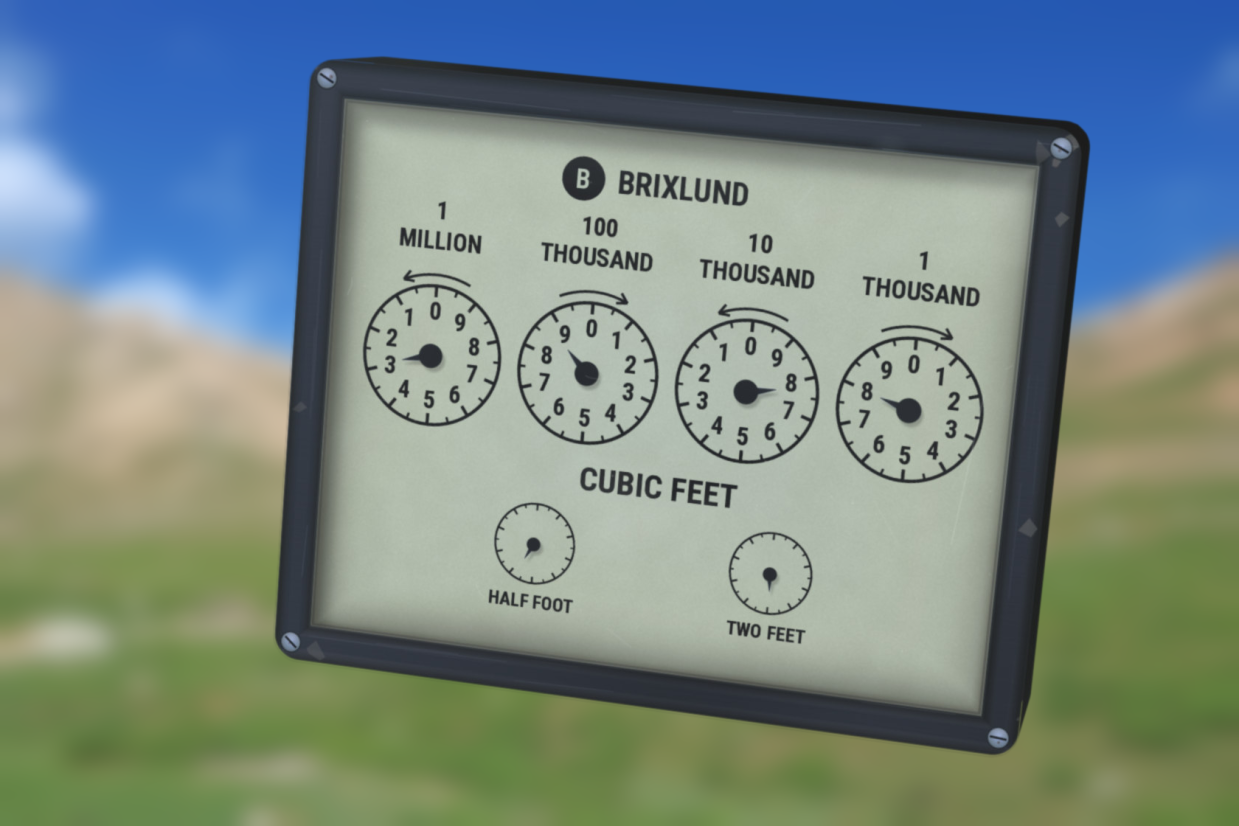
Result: 287800 ft³
